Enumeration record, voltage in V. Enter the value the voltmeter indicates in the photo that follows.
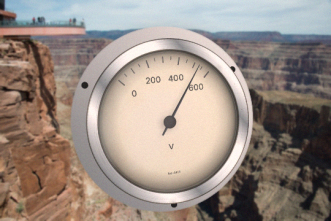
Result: 525 V
